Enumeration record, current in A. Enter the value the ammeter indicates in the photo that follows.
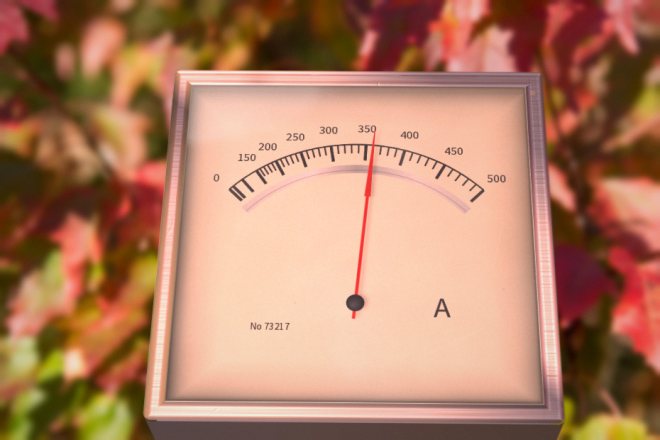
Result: 360 A
